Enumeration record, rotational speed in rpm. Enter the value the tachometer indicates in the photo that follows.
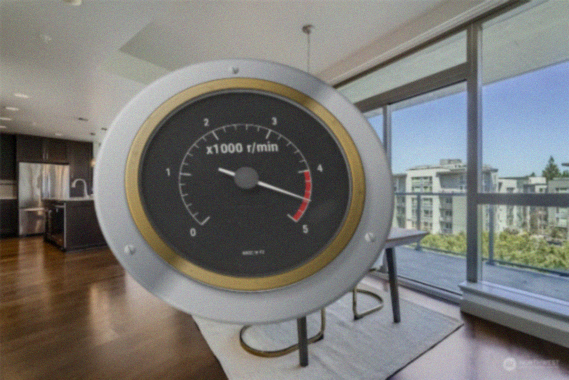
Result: 4600 rpm
